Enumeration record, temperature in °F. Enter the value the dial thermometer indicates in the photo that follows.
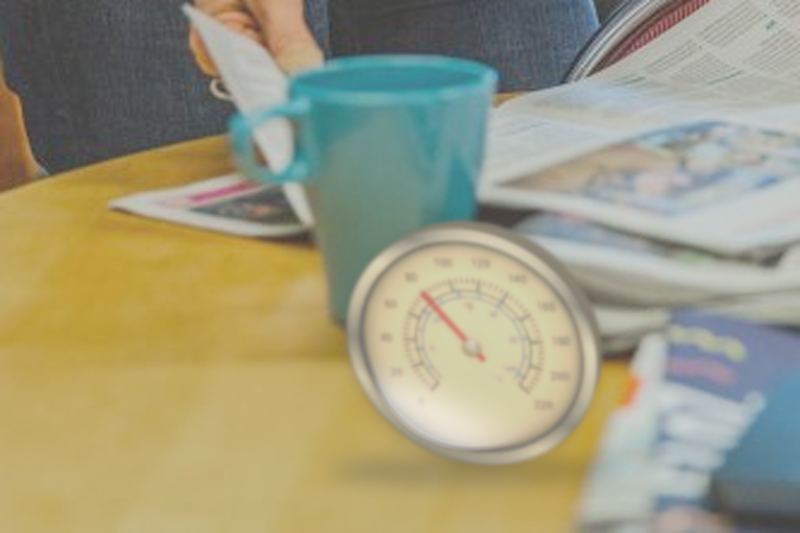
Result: 80 °F
